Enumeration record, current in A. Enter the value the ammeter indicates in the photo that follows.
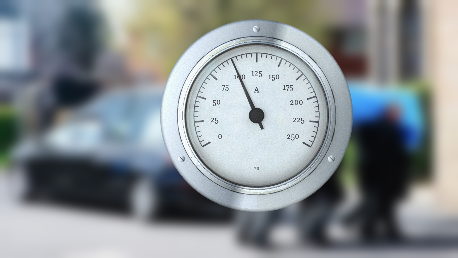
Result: 100 A
